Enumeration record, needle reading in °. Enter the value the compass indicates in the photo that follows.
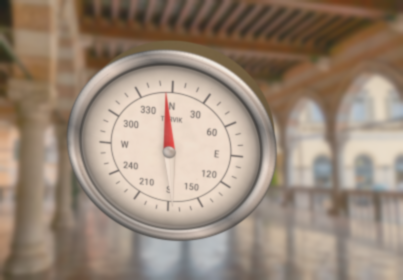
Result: 355 °
